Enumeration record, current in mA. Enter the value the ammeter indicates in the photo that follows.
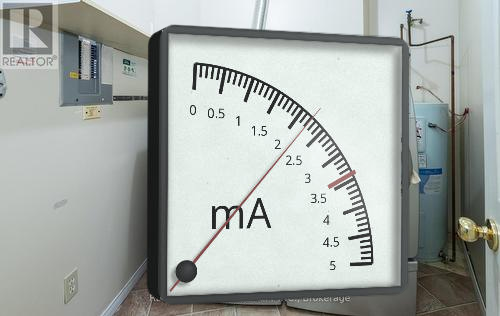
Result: 2.2 mA
